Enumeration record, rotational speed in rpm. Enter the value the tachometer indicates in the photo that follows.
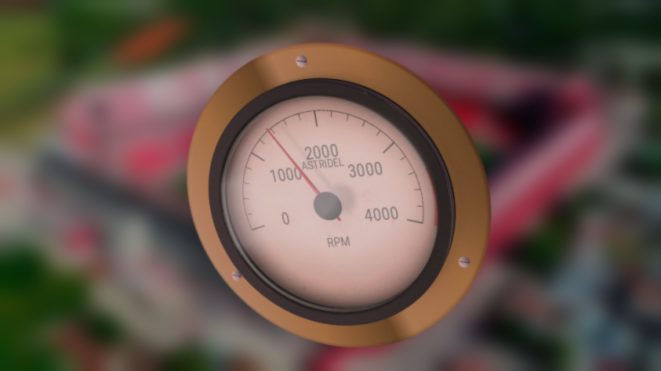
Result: 1400 rpm
